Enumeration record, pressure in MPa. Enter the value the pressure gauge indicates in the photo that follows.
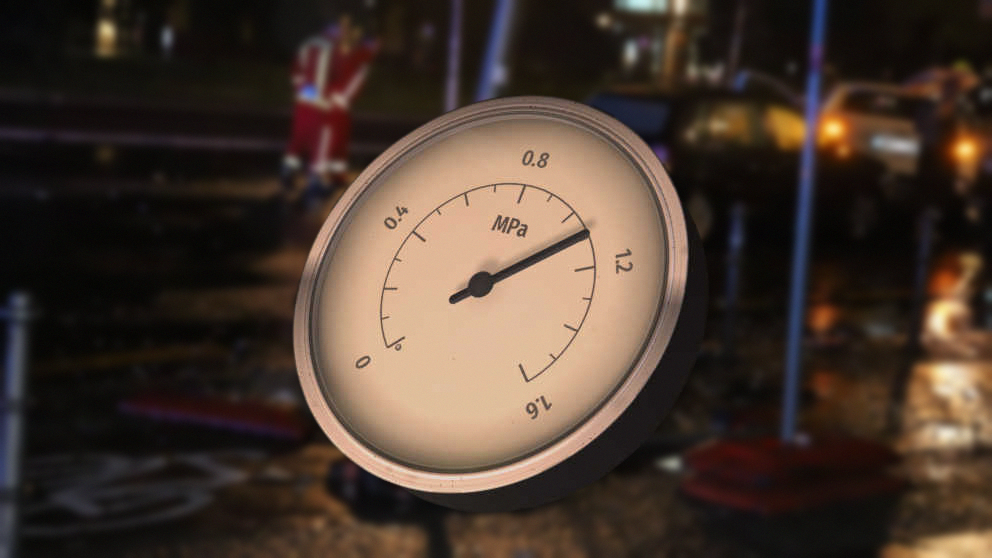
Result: 1.1 MPa
